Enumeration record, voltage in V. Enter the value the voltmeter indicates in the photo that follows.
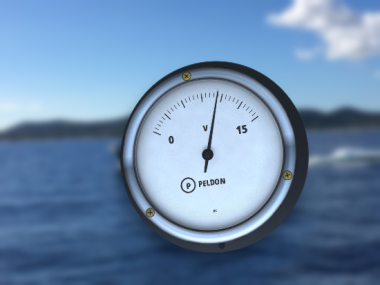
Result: 9.5 V
